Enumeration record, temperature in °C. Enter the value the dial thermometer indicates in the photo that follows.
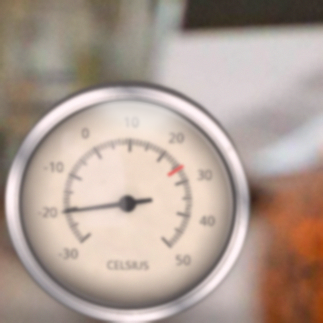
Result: -20 °C
